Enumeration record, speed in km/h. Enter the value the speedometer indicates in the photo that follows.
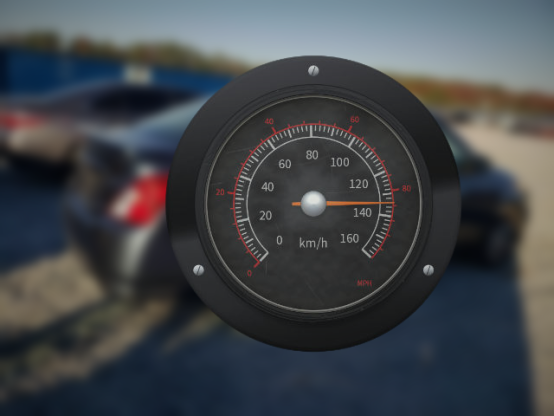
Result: 134 km/h
